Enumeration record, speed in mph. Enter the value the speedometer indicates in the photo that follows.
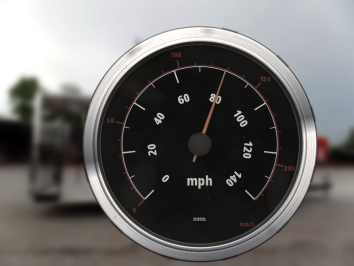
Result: 80 mph
